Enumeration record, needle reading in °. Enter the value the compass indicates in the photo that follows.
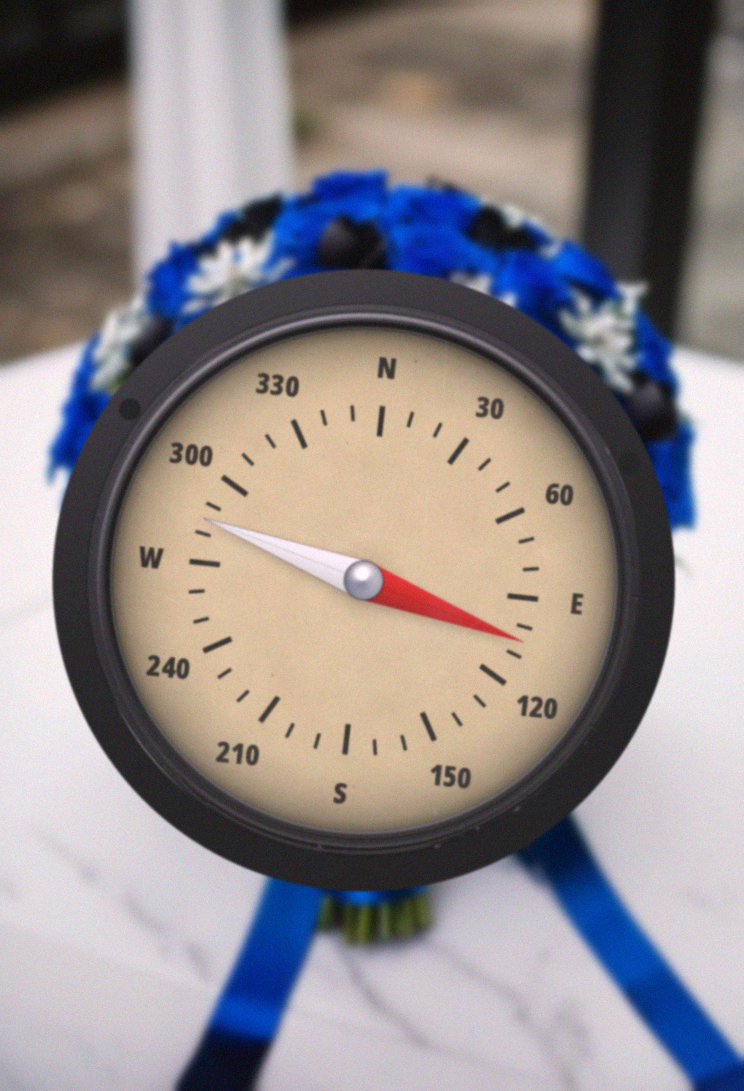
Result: 105 °
